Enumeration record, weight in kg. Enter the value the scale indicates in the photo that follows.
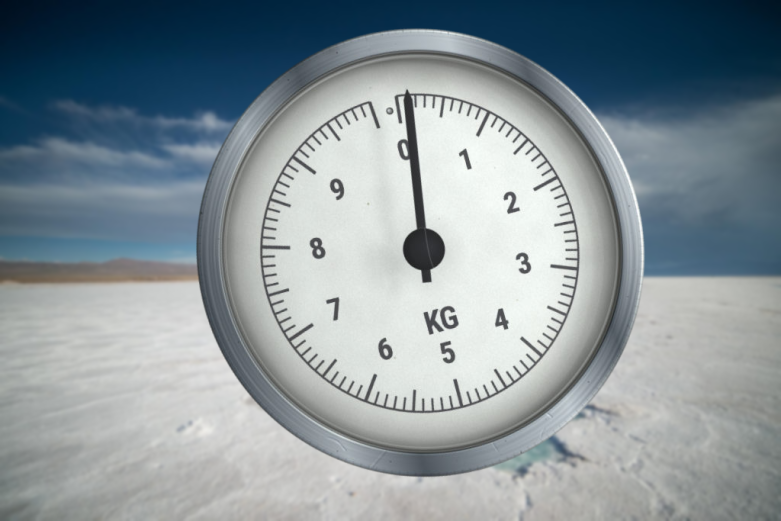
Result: 0.1 kg
